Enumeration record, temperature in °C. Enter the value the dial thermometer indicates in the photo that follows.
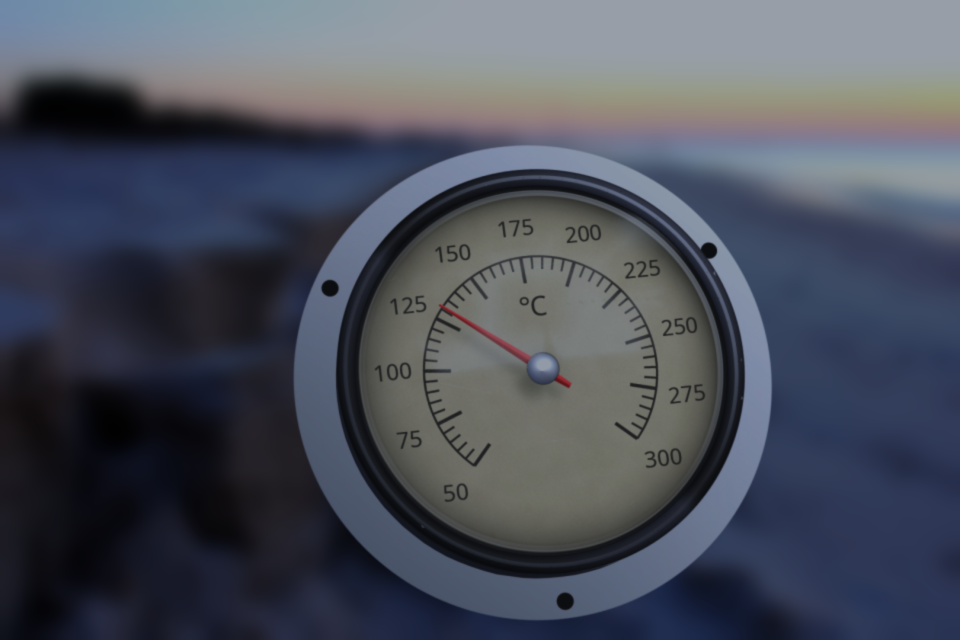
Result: 130 °C
